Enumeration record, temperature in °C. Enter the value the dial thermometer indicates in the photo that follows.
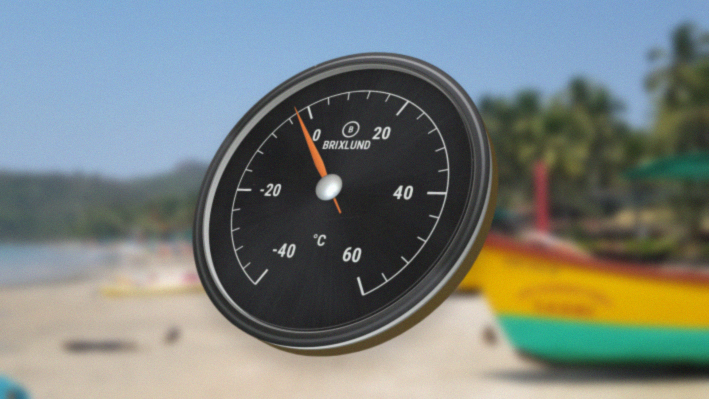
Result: -2 °C
